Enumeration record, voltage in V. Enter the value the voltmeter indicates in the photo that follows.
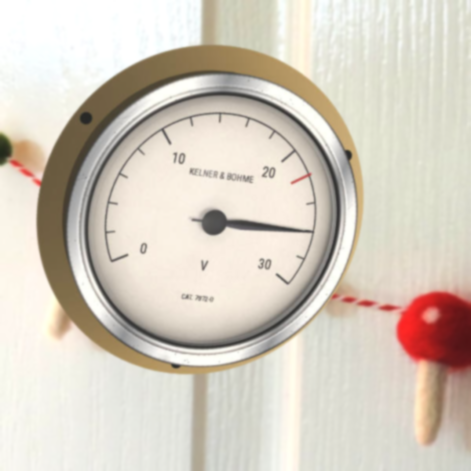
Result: 26 V
